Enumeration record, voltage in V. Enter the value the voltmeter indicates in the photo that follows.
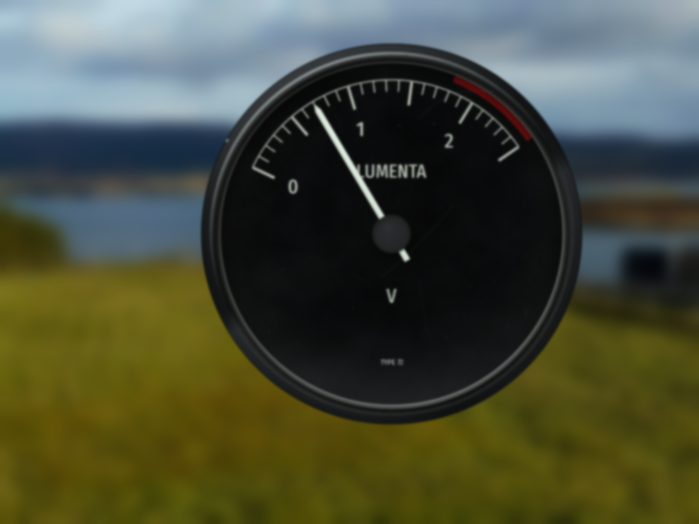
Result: 0.7 V
